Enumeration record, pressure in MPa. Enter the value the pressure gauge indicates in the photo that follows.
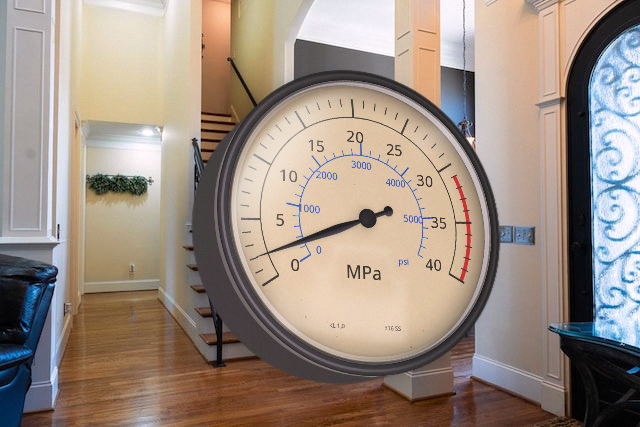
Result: 2 MPa
